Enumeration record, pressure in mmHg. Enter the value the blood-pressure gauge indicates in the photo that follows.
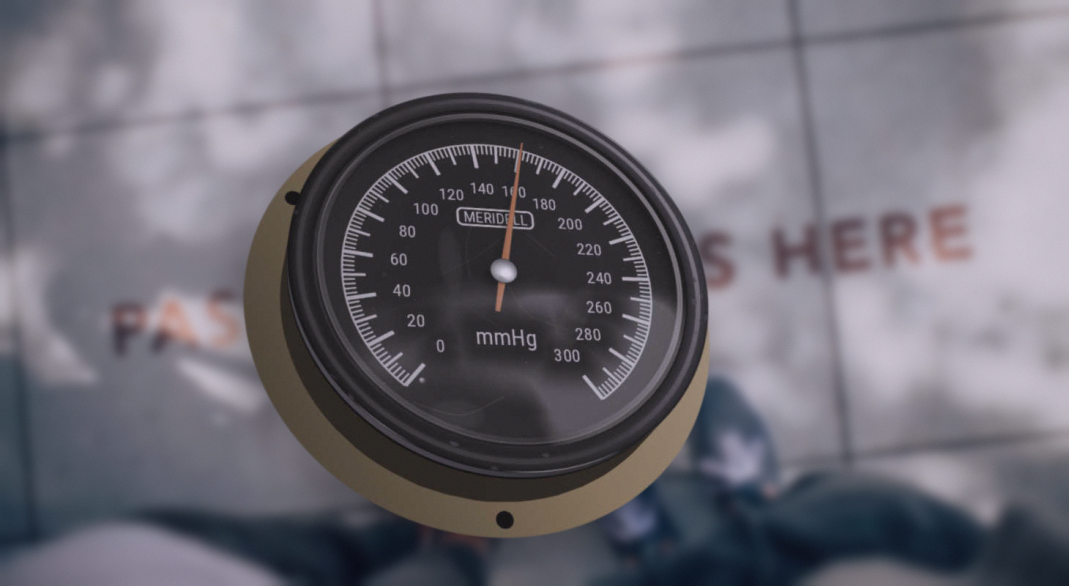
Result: 160 mmHg
